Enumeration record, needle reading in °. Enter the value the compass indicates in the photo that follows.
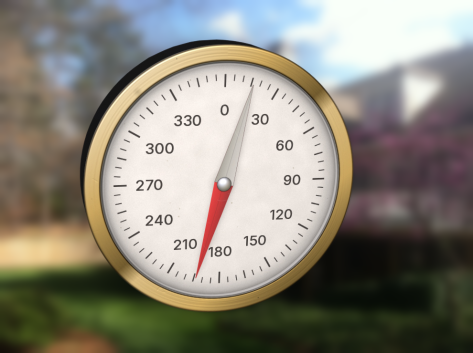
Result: 195 °
